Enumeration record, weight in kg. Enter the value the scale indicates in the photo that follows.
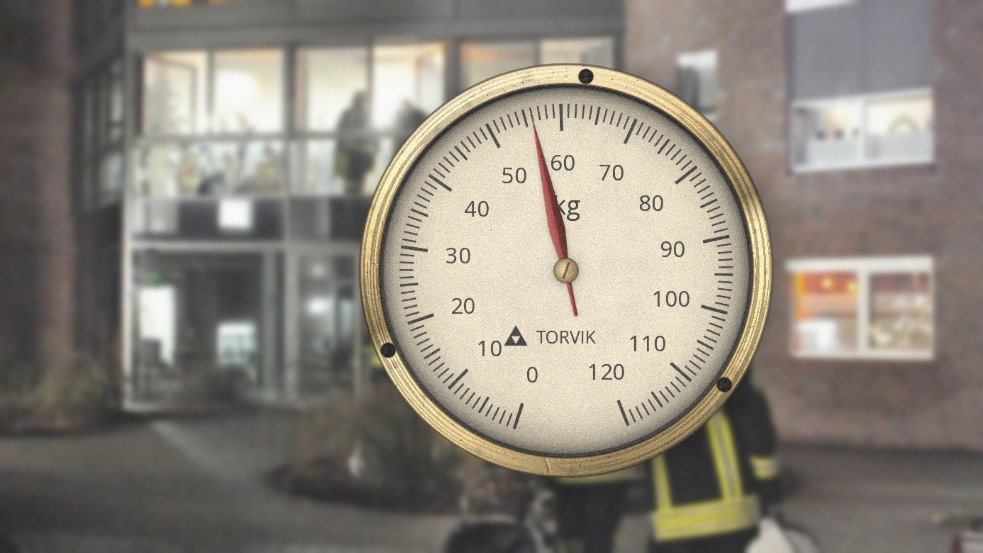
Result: 56 kg
